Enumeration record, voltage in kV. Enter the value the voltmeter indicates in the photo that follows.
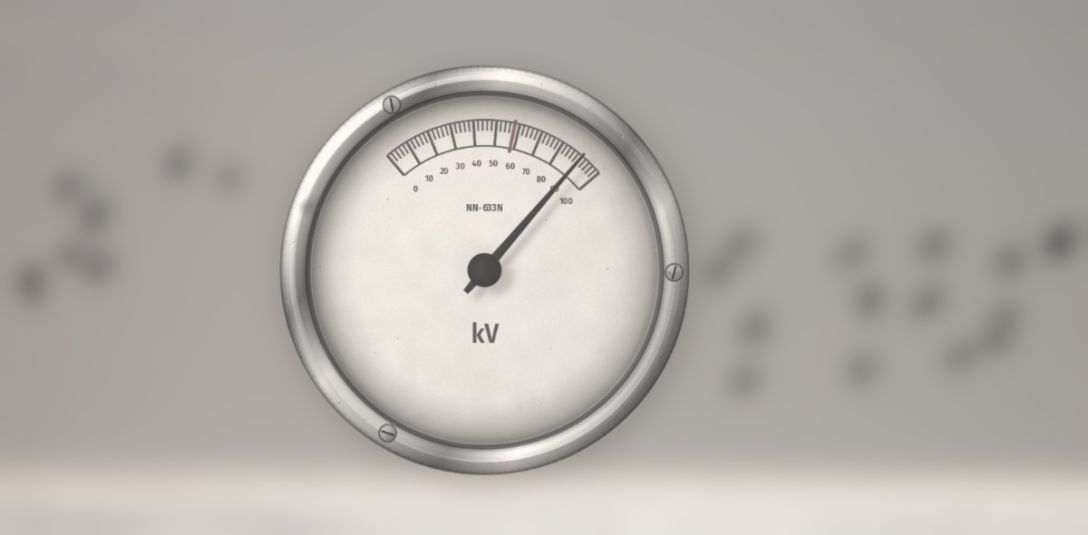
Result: 90 kV
